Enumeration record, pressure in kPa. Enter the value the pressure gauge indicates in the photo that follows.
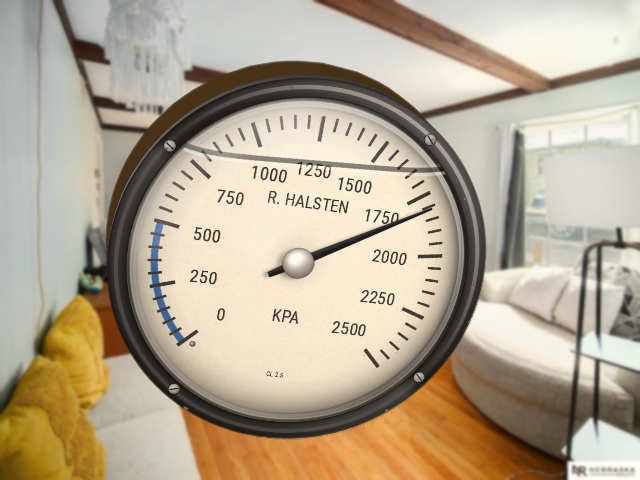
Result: 1800 kPa
